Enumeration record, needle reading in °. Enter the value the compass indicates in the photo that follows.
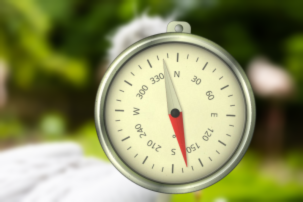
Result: 165 °
